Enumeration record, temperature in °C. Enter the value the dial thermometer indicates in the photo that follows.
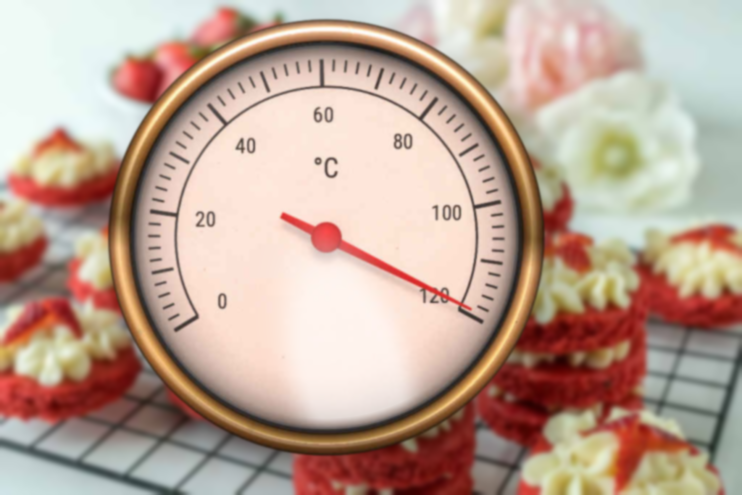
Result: 119 °C
